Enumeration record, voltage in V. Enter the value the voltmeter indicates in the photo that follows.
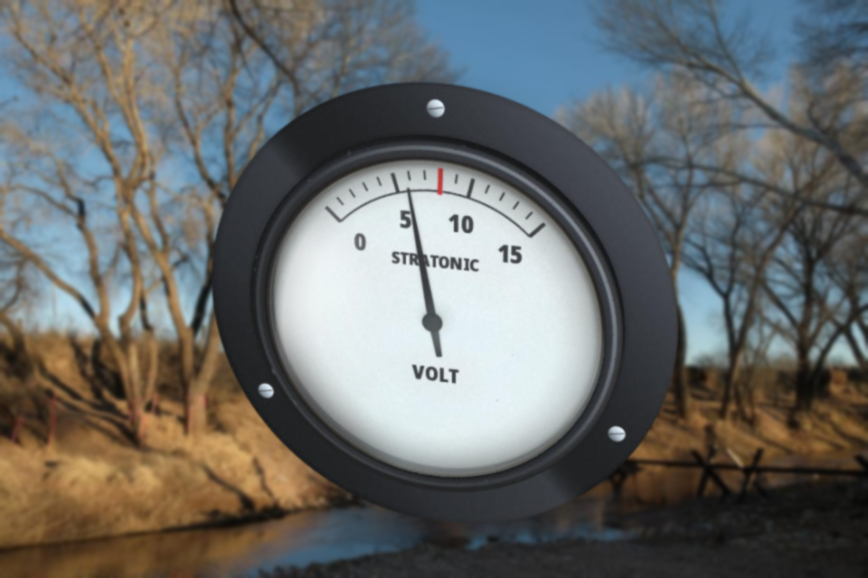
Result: 6 V
